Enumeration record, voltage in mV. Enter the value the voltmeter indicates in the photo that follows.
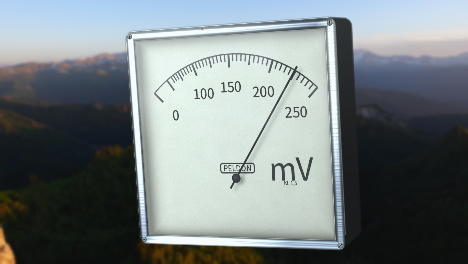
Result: 225 mV
